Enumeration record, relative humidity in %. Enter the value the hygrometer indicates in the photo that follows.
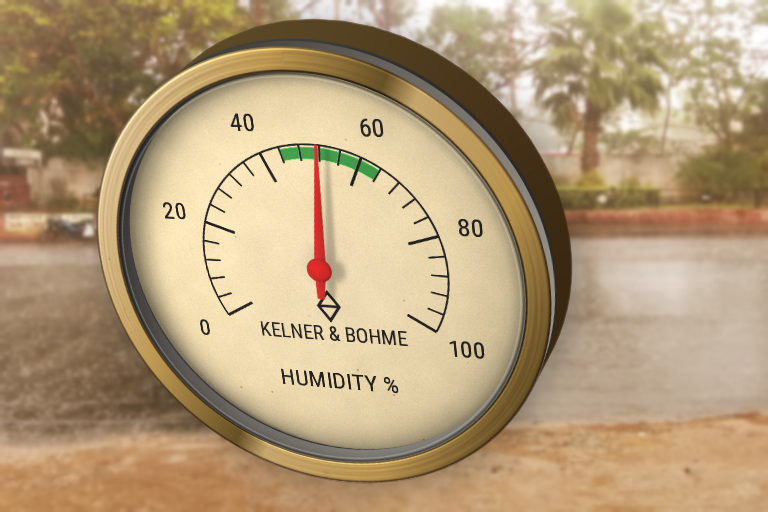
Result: 52 %
